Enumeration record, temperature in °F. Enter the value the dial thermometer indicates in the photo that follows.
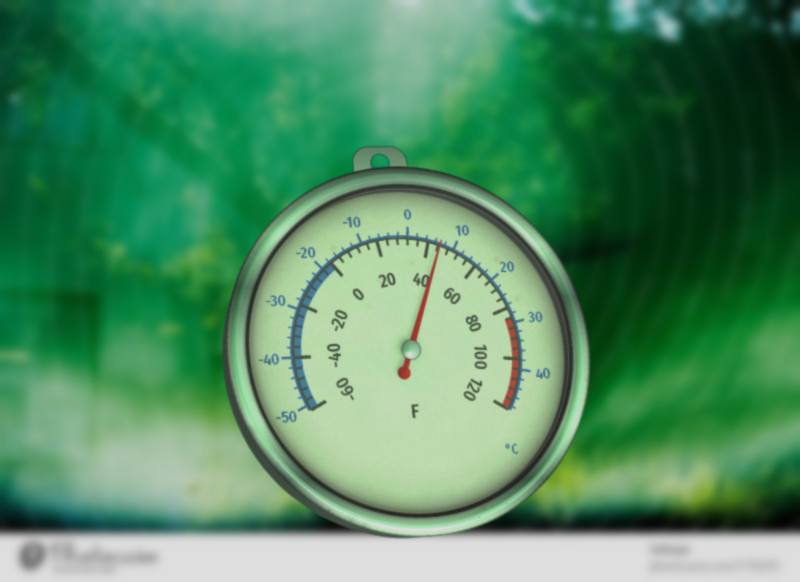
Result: 44 °F
